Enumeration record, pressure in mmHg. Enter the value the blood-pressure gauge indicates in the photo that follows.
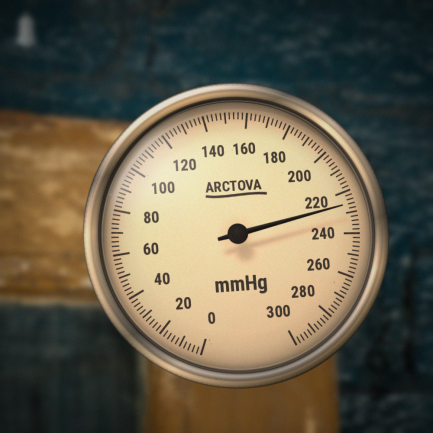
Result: 226 mmHg
